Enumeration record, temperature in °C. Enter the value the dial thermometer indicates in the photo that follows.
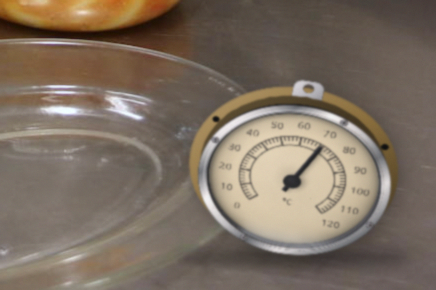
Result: 70 °C
